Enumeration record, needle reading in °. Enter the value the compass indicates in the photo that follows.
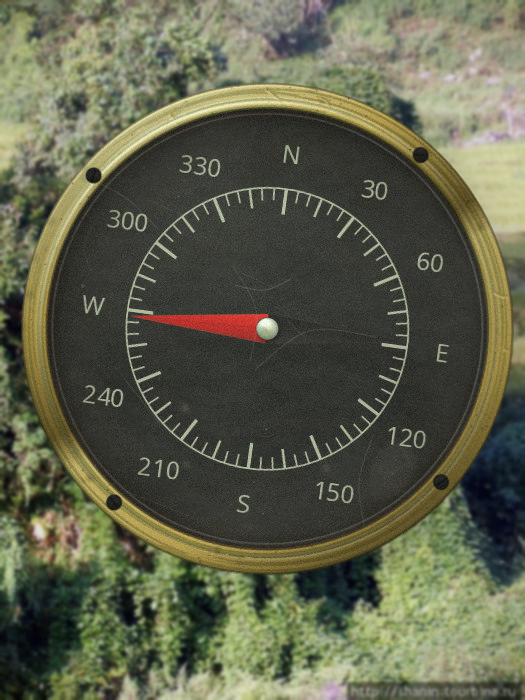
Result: 267.5 °
